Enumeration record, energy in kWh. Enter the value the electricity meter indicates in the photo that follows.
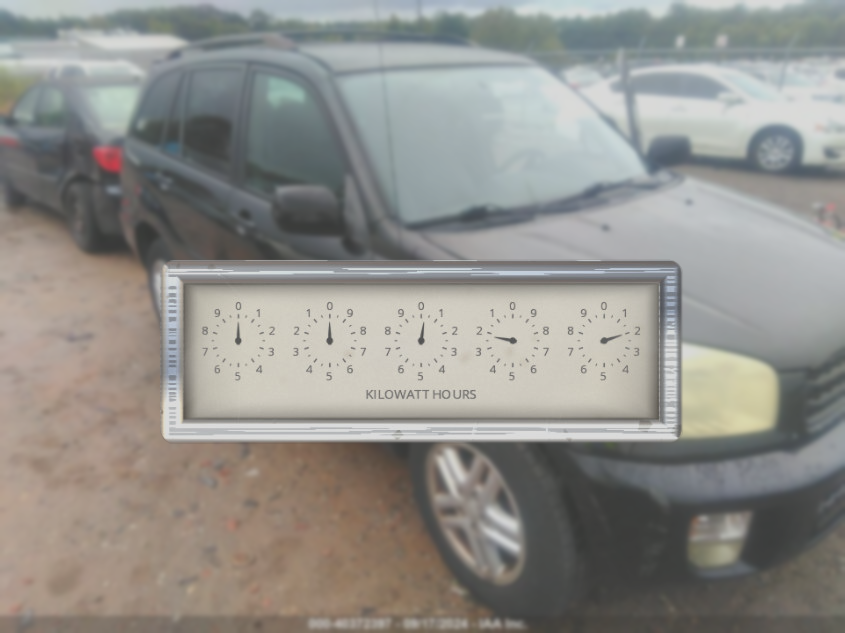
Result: 22 kWh
